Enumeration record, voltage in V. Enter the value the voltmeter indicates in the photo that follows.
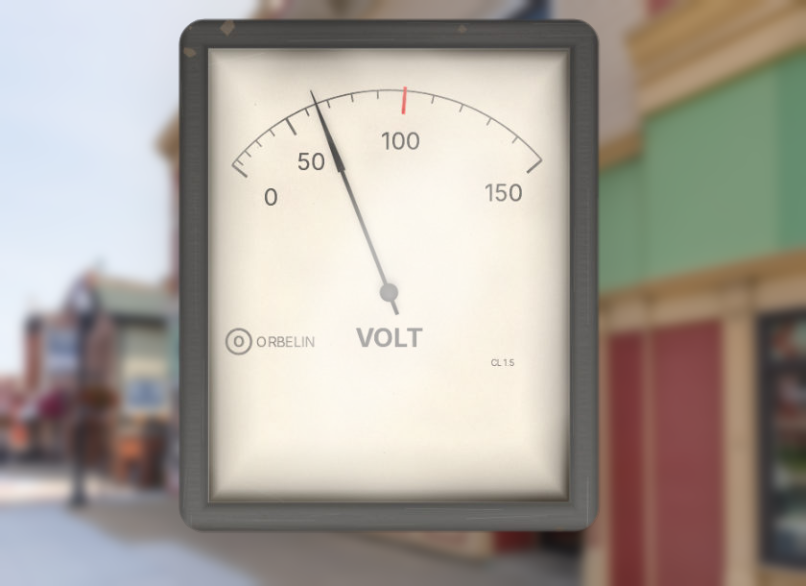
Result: 65 V
